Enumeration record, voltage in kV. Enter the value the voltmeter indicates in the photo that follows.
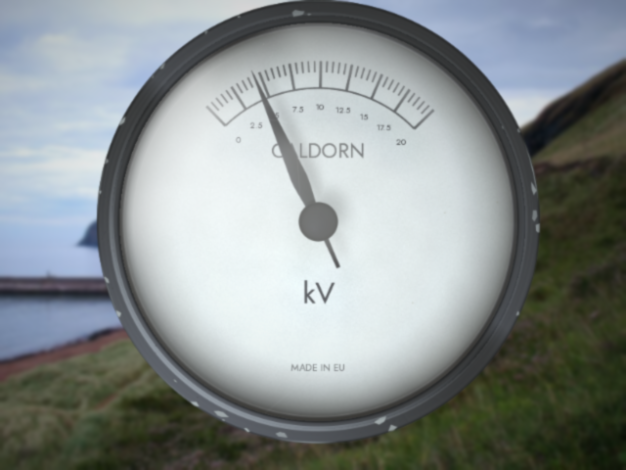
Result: 4.5 kV
